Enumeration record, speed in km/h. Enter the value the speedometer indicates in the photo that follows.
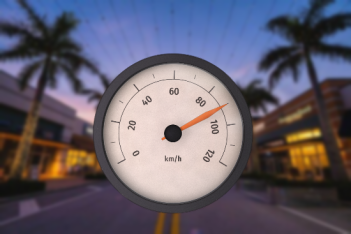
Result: 90 km/h
